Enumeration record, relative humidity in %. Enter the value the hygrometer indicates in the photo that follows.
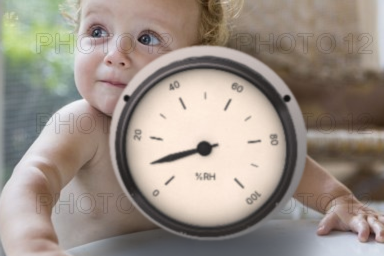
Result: 10 %
